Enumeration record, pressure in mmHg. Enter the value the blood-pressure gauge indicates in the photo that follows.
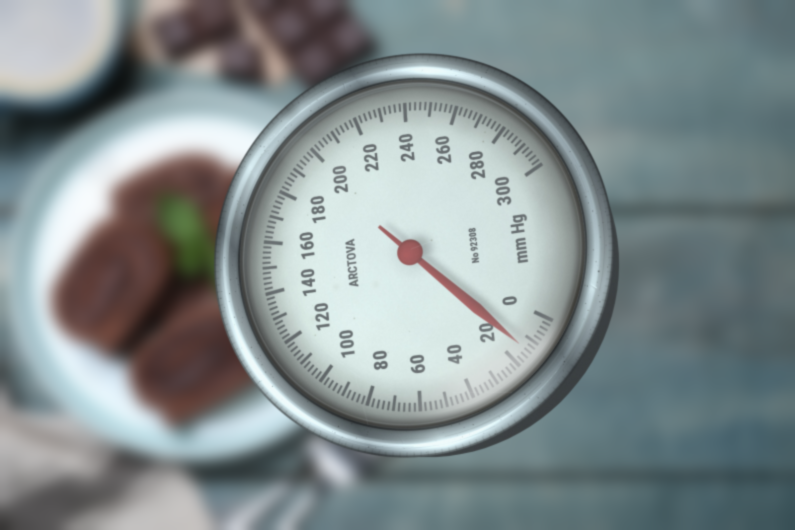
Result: 14 mmHg
